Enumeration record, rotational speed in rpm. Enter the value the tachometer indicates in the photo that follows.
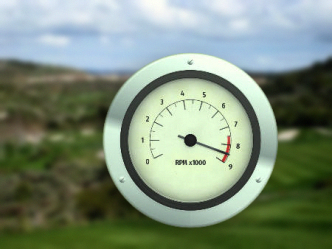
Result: 8500 rpm
